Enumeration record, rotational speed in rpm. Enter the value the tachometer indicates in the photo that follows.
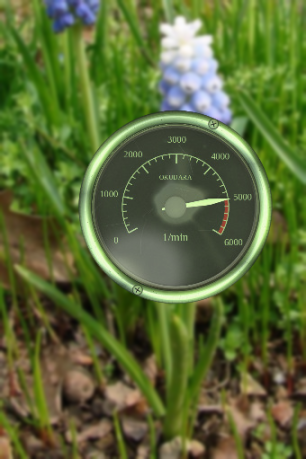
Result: 5000 rpm
